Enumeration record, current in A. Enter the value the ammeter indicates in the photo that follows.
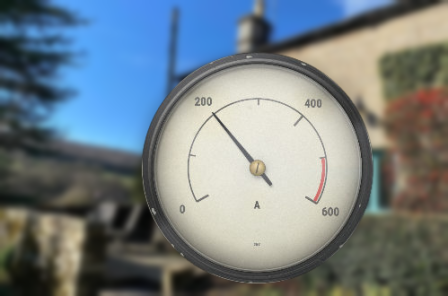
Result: 200 A
